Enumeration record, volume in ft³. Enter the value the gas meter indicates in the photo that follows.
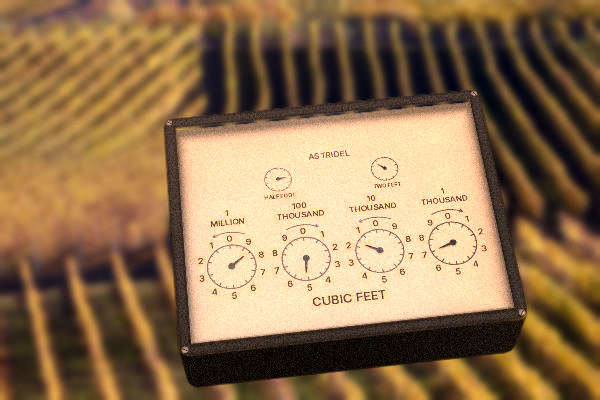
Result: 851700 ft³
